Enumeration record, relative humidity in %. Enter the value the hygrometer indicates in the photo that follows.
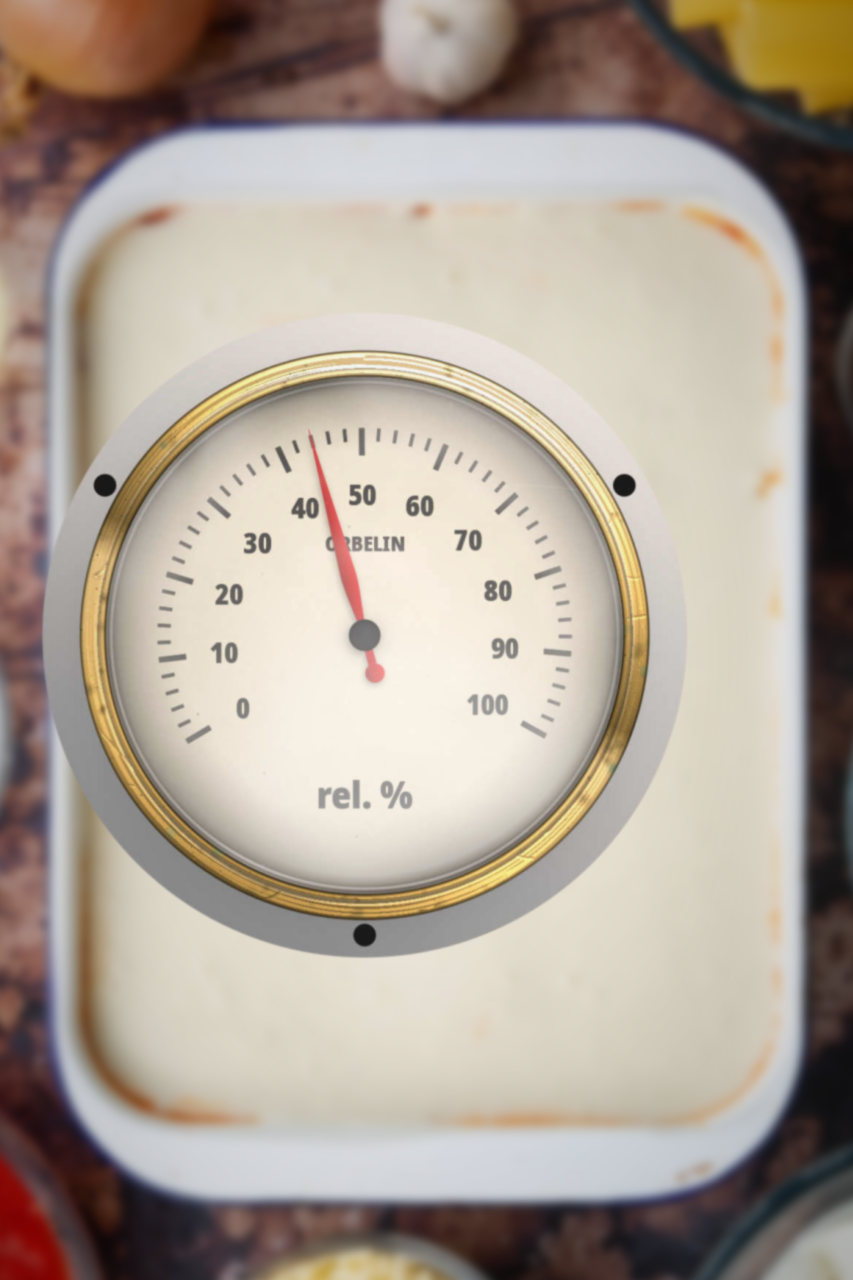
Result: 44 %
